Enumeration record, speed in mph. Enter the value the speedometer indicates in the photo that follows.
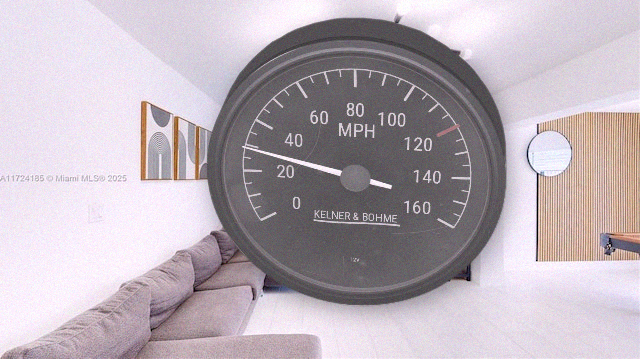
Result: 30 mph
